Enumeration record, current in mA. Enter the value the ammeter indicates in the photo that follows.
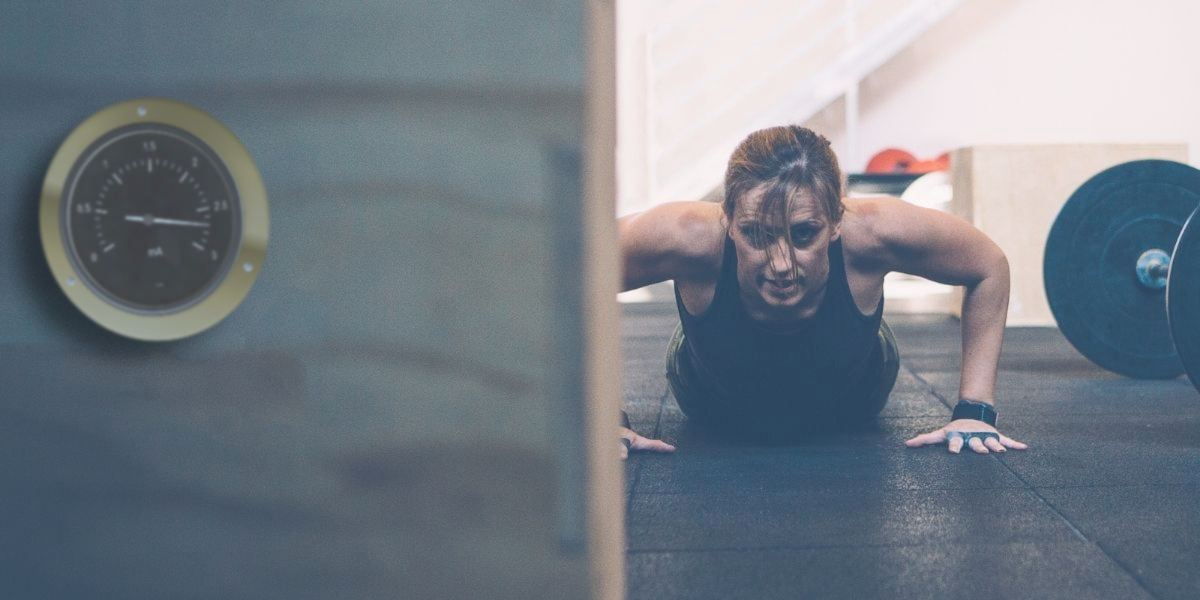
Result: 2.7 mA
